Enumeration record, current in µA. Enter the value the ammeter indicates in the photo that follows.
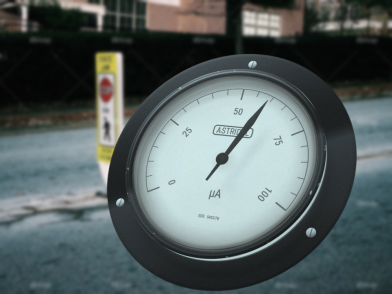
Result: 60 µA
